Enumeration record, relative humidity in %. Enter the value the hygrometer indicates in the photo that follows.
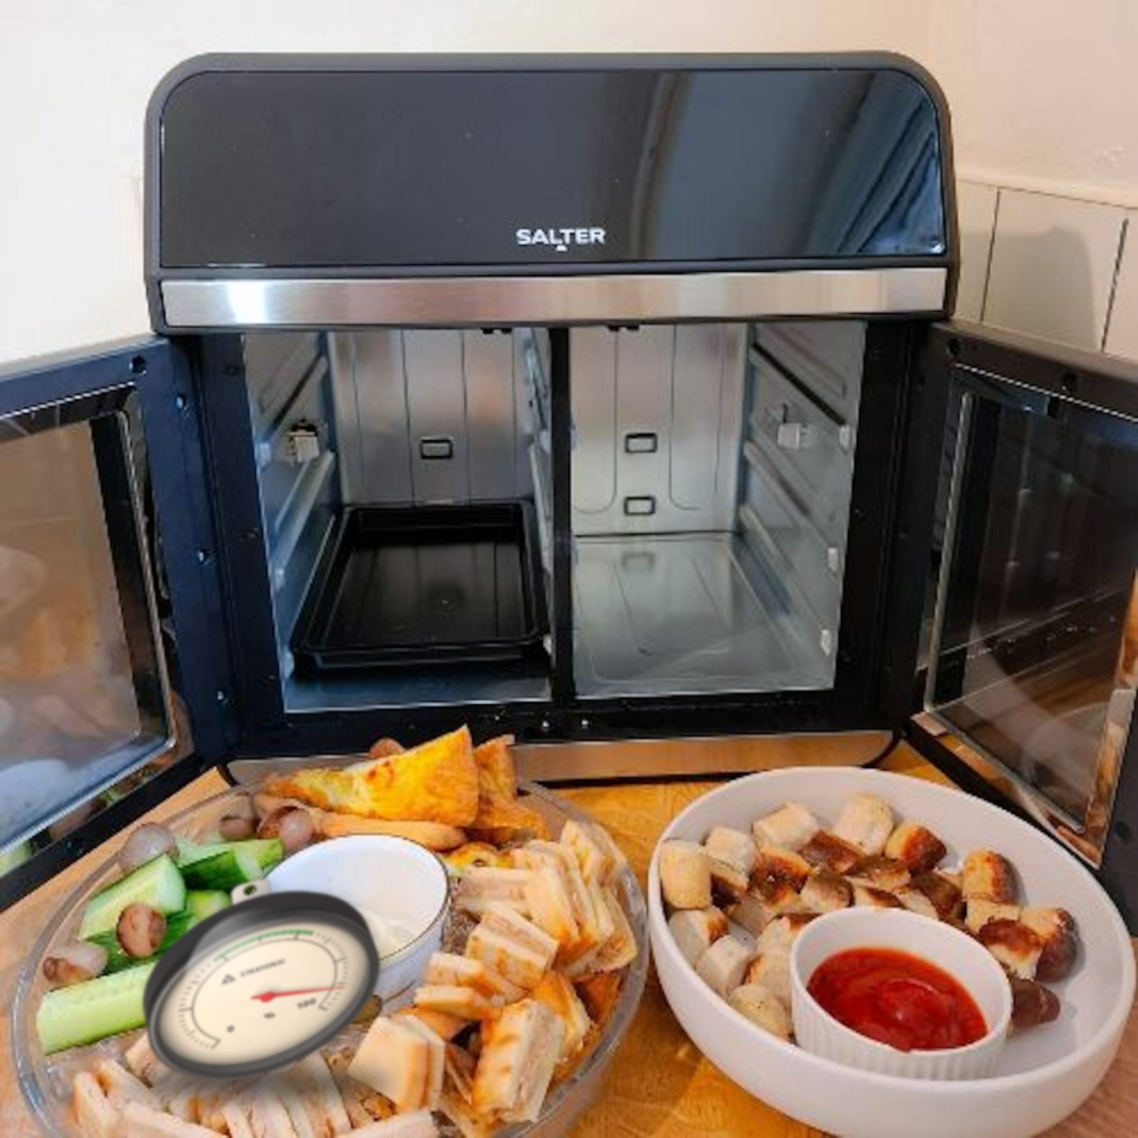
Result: 90 %
